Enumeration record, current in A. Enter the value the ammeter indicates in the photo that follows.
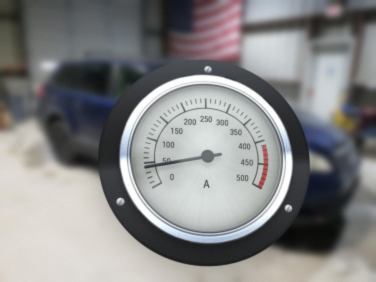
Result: 40 A
